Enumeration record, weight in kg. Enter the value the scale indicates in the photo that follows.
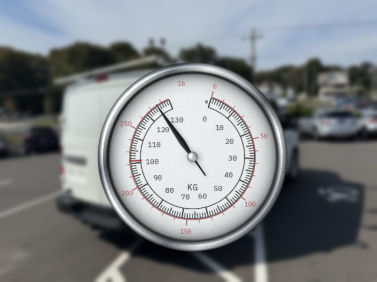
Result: 125 kg
